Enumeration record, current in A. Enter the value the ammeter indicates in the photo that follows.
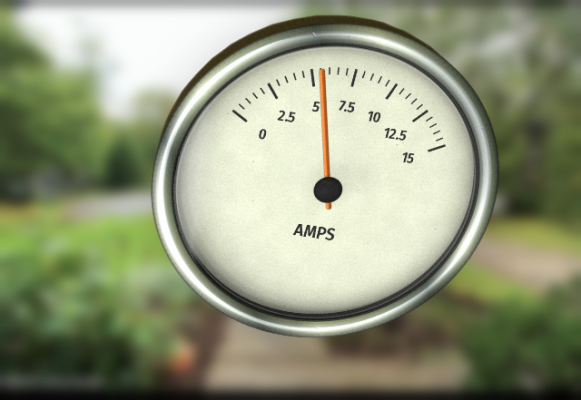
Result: 5.5 A
